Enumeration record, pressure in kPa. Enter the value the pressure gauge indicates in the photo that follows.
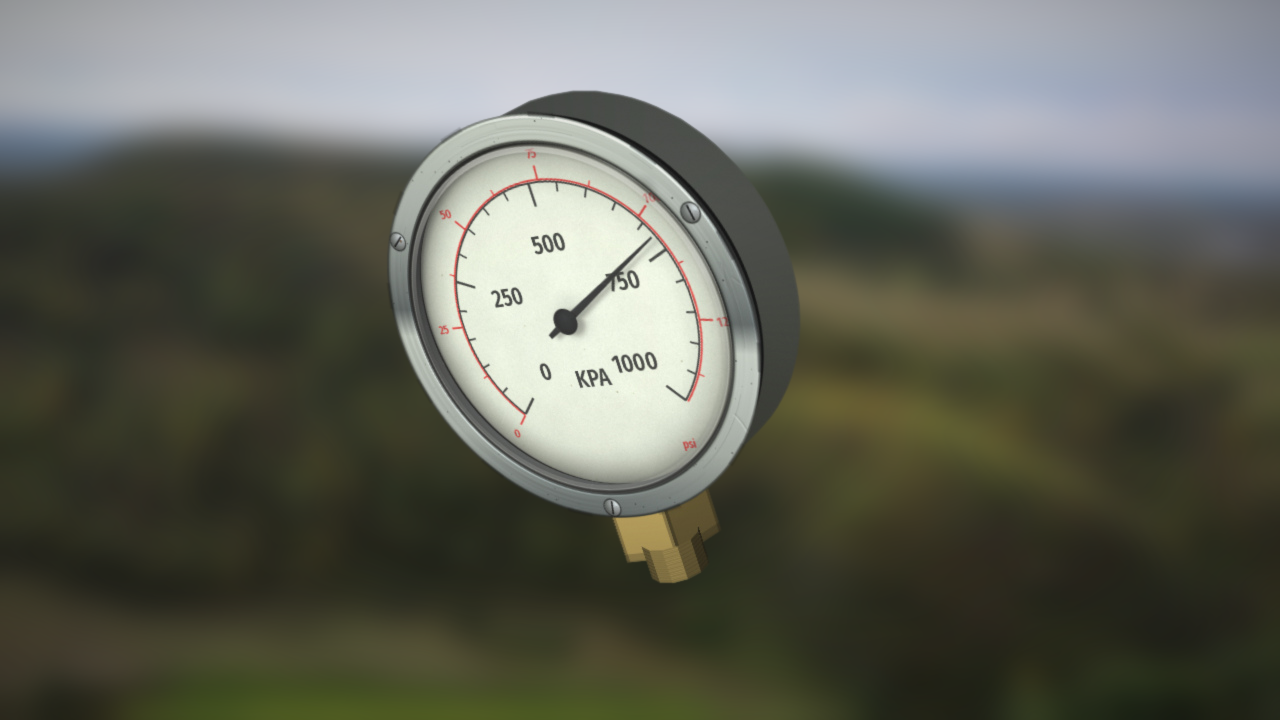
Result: 725 kPa
